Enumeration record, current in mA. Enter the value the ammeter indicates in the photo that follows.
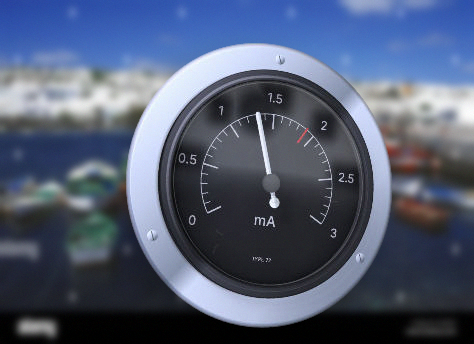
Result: 1.3 mA
